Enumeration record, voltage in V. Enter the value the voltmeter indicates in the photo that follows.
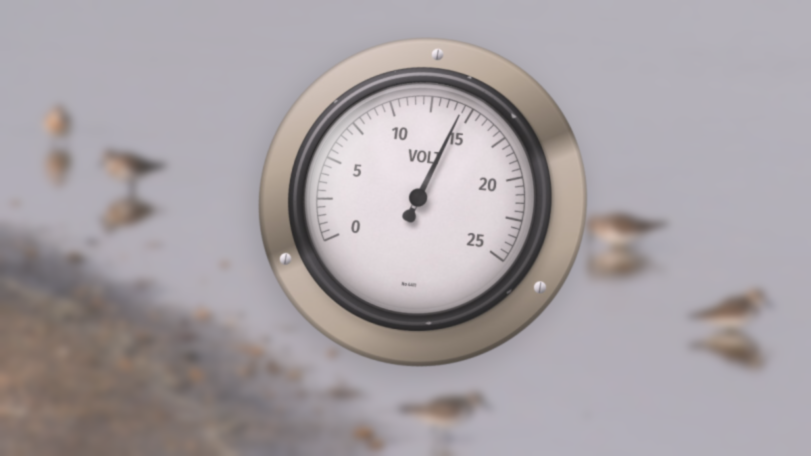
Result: 14.5 V
